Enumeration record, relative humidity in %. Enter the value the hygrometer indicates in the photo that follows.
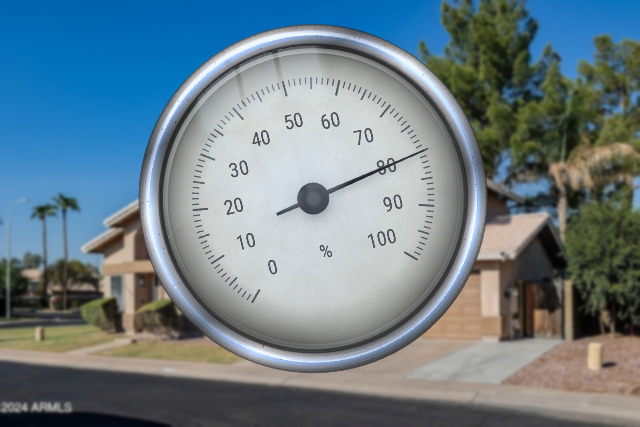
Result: 80 %
